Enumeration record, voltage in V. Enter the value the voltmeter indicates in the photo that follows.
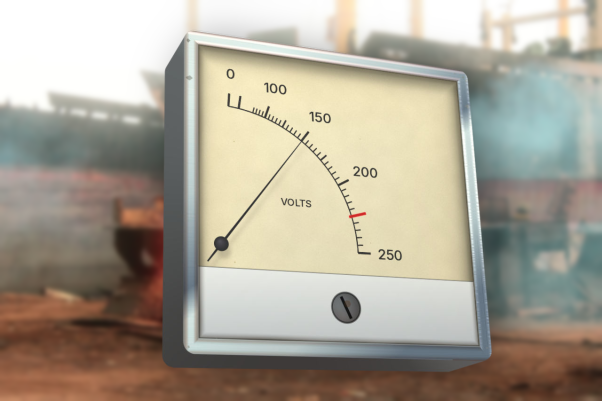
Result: 150 V
